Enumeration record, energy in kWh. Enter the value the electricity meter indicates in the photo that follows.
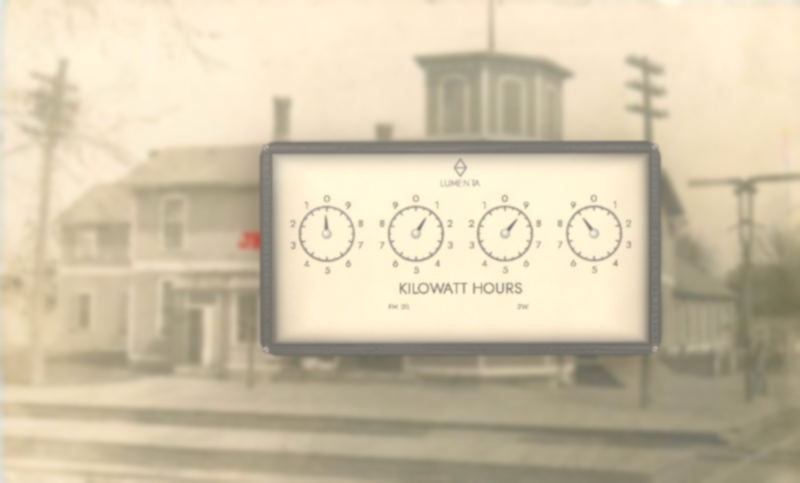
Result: 89 kWh
